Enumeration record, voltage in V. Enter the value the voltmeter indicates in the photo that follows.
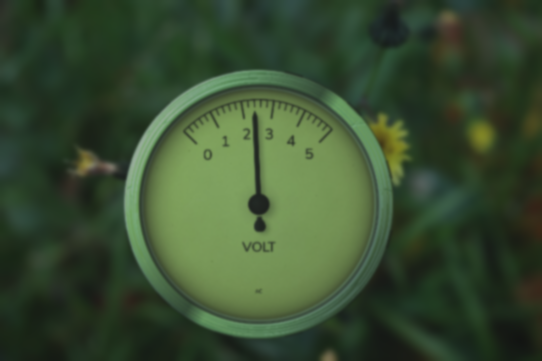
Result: 2.4 V
